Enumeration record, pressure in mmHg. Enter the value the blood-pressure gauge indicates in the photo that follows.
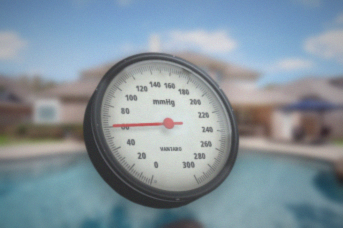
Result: 60 mmHg
